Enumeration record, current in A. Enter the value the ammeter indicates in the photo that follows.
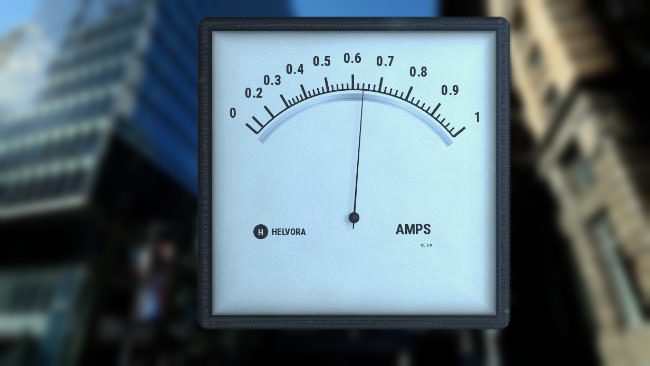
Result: 0.64 A
